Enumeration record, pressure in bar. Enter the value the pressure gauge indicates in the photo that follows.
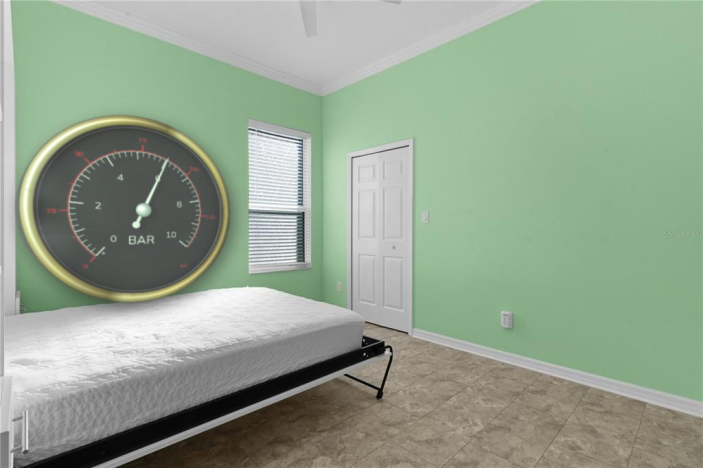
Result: 6 bar
